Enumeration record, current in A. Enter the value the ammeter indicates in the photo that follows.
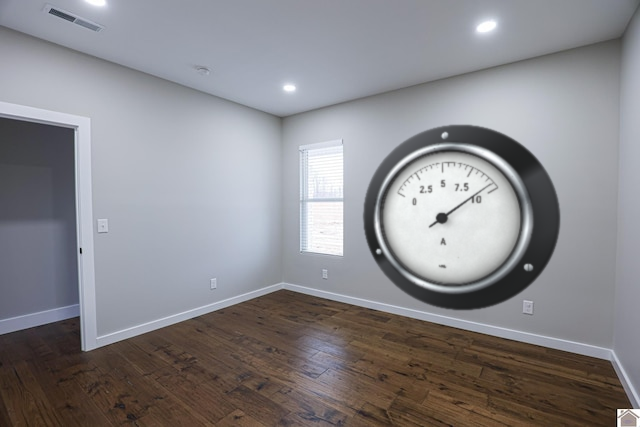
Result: 9.5 A
